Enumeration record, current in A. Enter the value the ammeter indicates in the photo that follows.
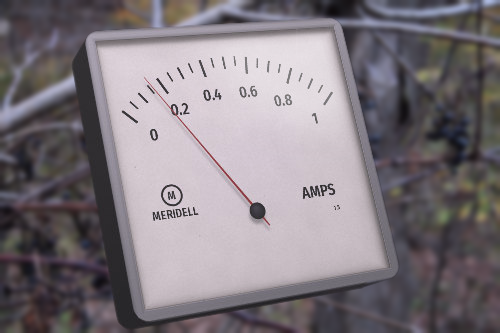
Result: 0.15 A
